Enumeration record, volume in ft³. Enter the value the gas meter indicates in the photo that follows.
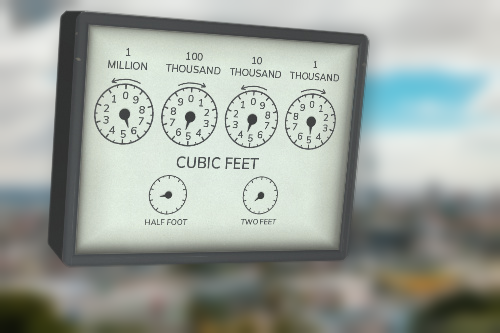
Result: 554500 ft³
